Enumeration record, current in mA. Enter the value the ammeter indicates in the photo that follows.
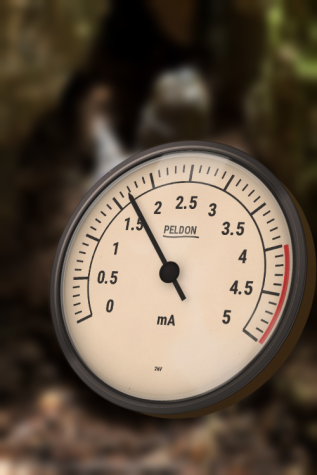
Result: 1.7 mA
